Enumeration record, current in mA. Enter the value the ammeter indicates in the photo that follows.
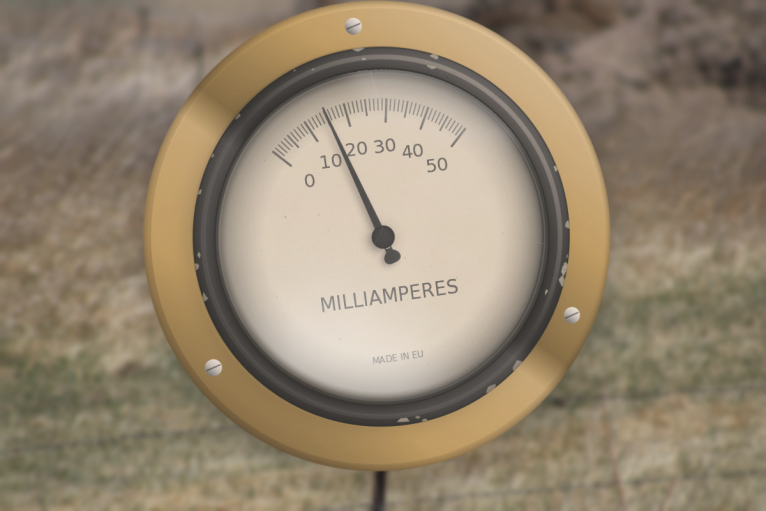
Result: 15 mA
